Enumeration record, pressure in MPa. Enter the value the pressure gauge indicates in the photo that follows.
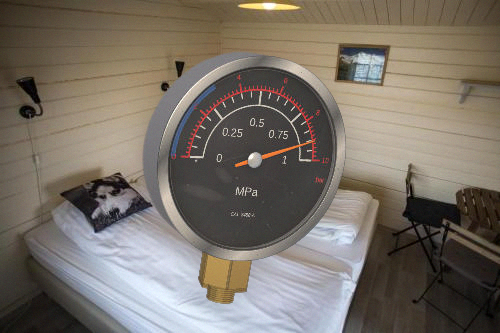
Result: 0.9 MPa
